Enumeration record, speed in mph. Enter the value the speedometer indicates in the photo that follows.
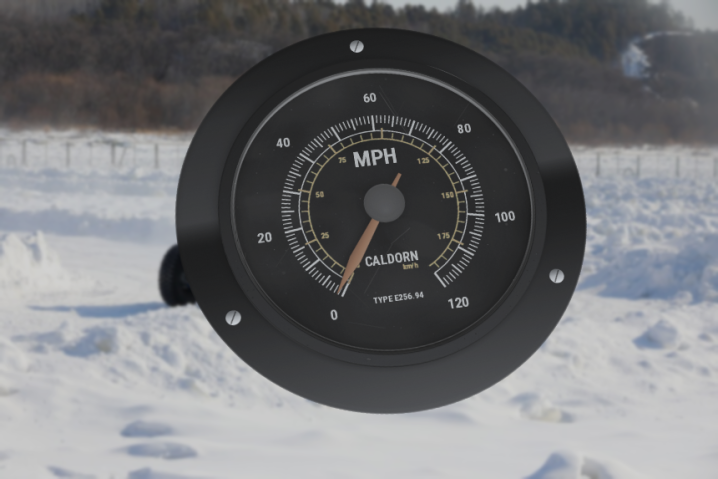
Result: 1 mph
